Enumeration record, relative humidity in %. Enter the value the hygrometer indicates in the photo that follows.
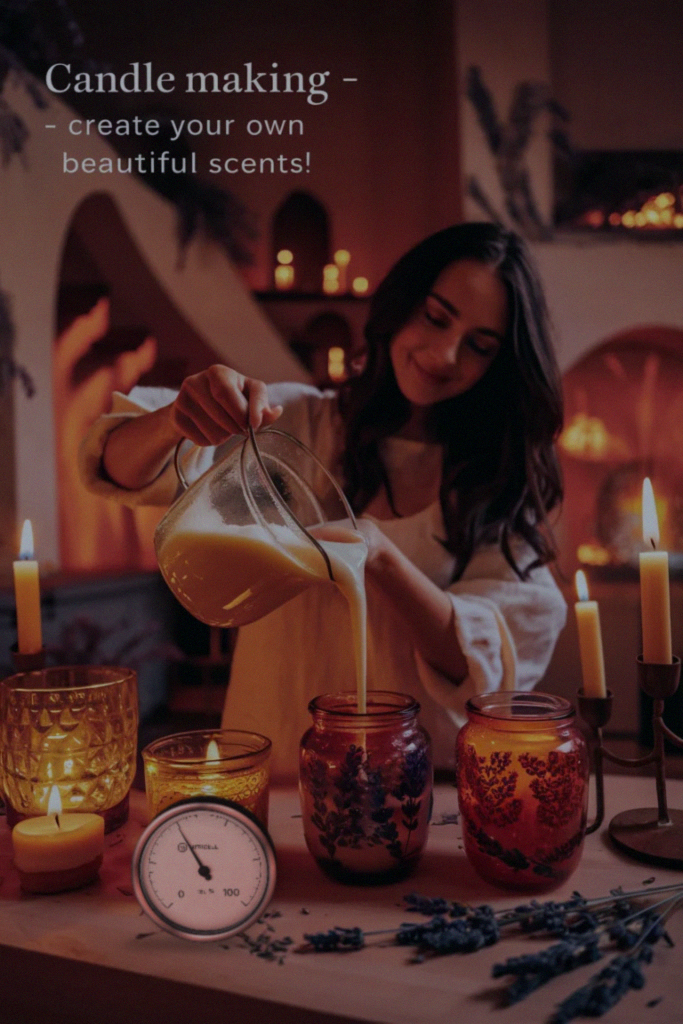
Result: 40 %
